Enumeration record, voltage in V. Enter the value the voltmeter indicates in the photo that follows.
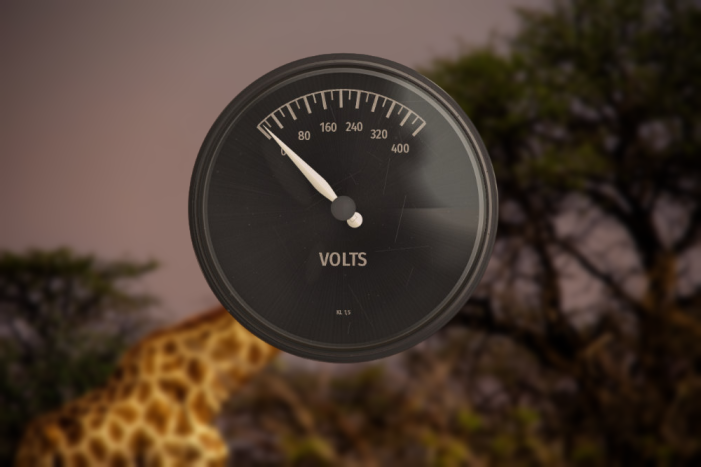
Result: 10 V
